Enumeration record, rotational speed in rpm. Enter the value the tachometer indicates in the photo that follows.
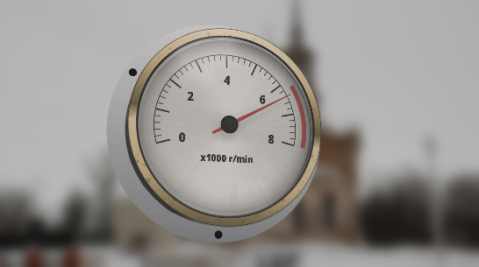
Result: 6400 rpm
